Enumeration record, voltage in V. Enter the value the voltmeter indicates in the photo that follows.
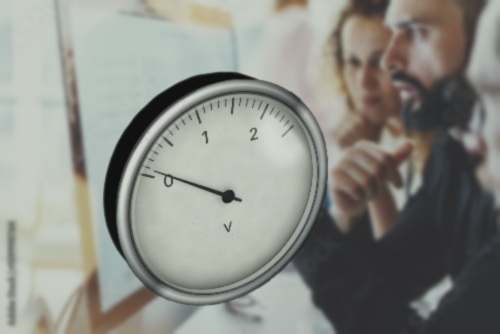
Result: 0.1 V
